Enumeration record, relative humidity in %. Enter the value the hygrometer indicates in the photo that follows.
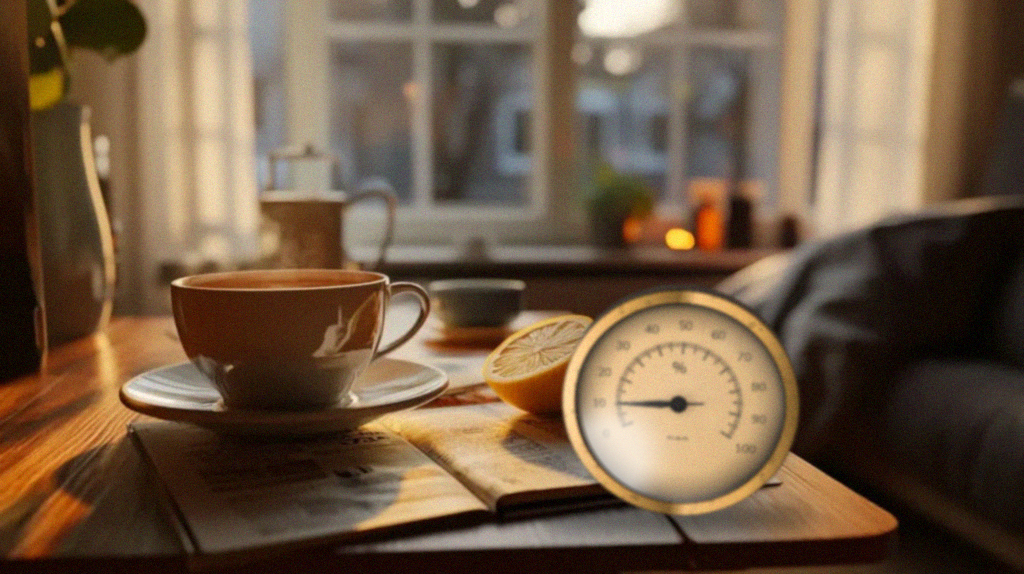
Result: 10 %
